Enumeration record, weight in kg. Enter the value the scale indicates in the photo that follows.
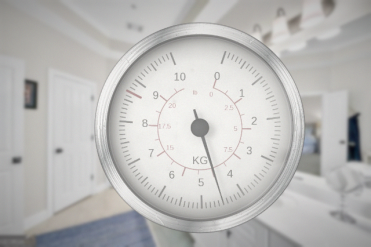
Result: 4.5 kg
